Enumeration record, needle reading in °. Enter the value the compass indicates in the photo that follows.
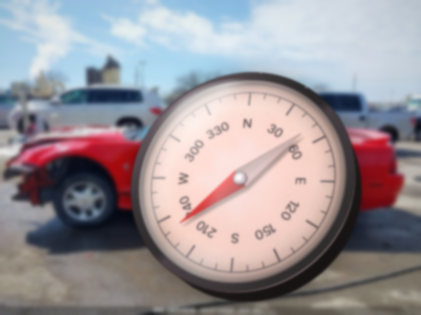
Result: 230 °
